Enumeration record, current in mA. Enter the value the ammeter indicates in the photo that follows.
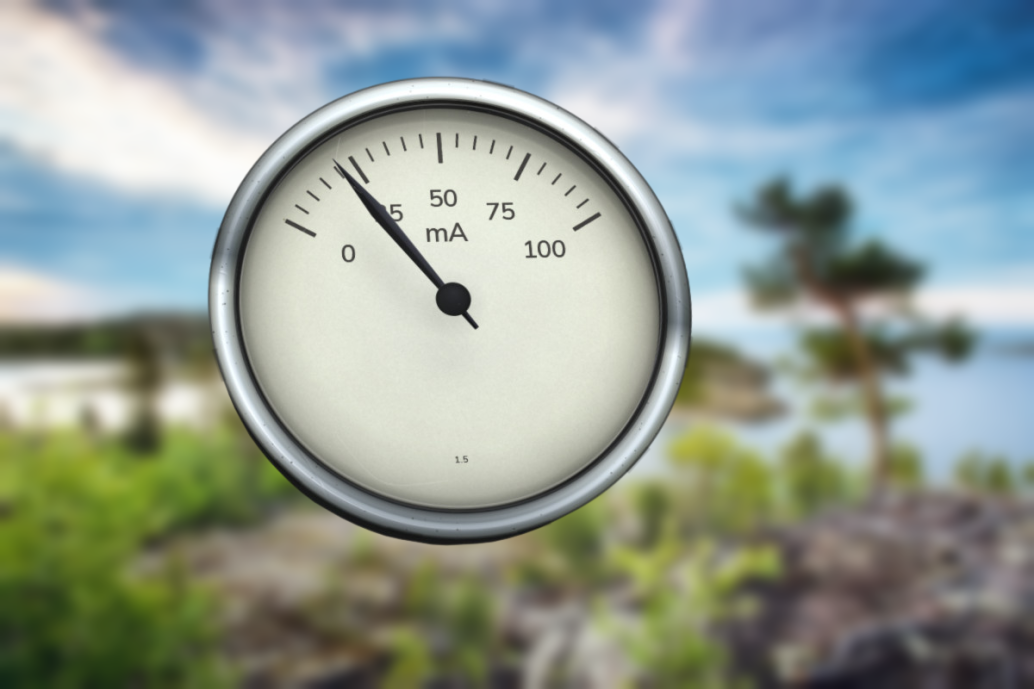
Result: 20 mA
